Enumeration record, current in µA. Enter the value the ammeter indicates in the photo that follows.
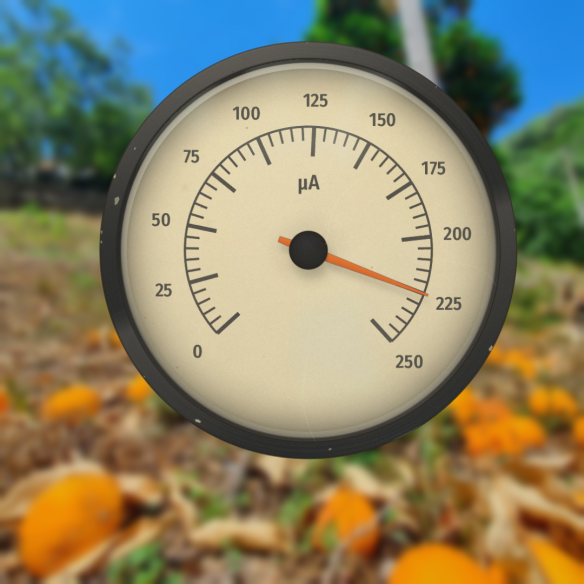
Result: 225 µA
